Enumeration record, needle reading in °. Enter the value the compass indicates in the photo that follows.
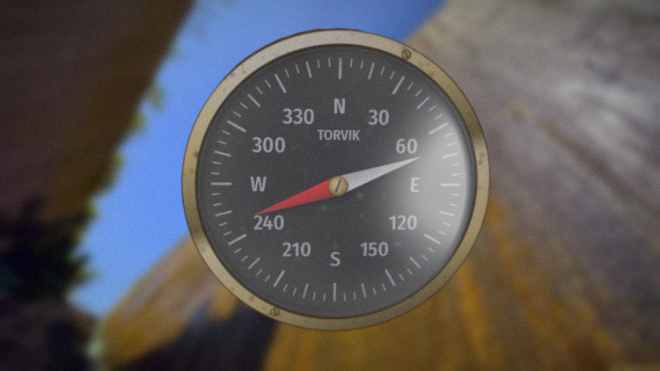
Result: 250 °
